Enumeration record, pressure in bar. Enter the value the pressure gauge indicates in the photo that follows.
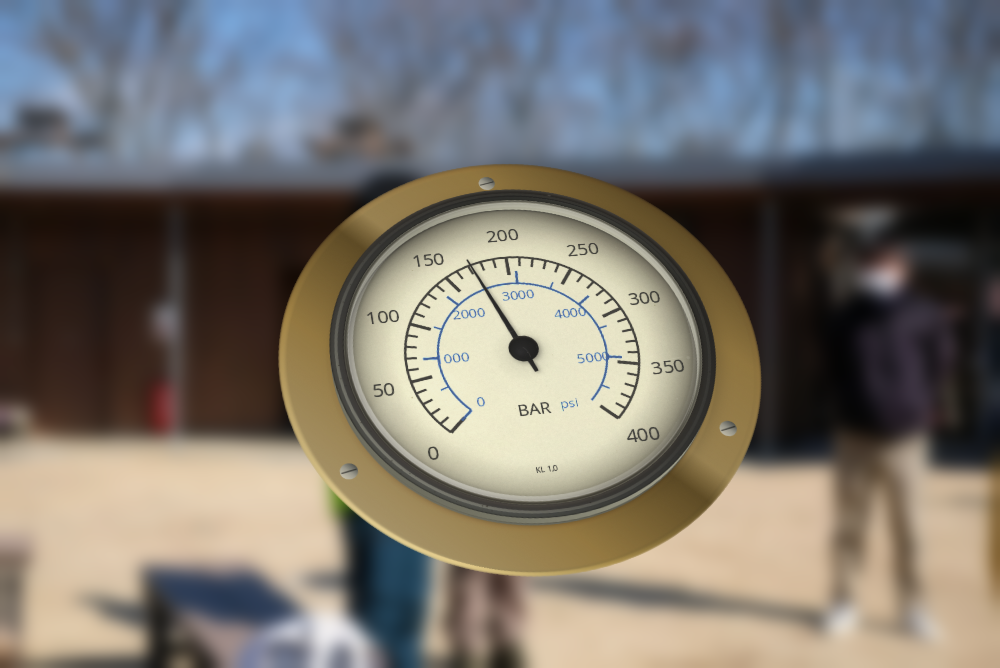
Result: 170 bar
